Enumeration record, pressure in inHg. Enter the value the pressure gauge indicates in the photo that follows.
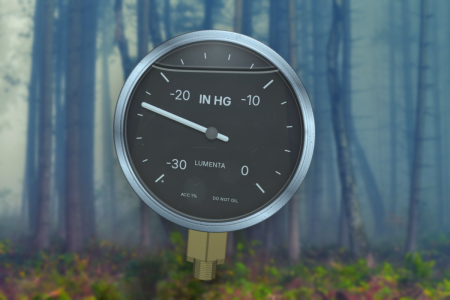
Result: -23 inHg
